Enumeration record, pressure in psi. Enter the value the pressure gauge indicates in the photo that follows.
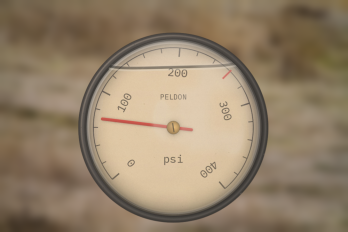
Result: 70 psi
